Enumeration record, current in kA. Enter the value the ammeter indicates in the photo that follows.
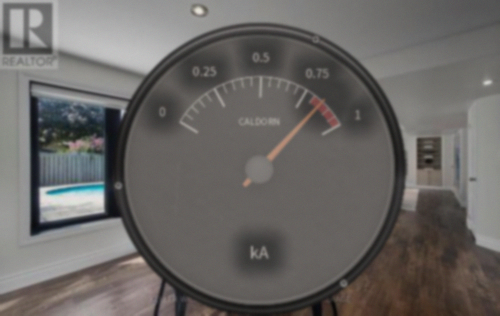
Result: 0.85 kA
